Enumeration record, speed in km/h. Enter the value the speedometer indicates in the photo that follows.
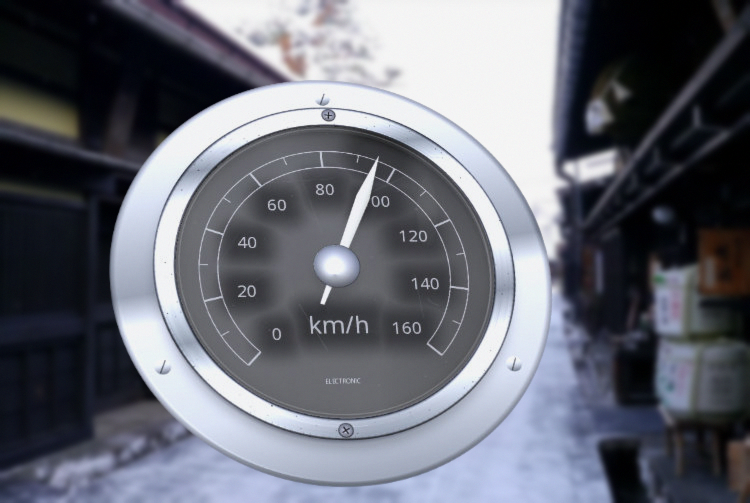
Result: 95 km/h
